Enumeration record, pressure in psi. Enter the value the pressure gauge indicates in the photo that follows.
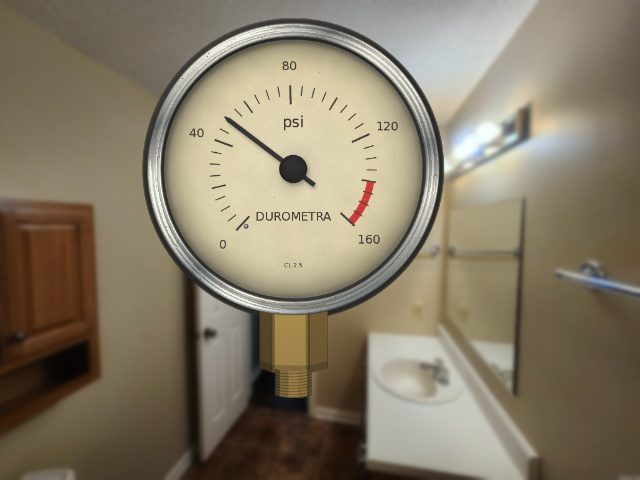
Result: 50 psi
